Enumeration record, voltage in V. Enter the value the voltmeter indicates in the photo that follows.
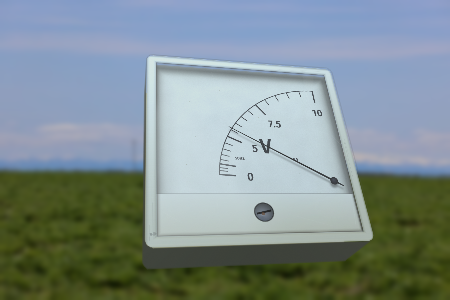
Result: 5.5 V
